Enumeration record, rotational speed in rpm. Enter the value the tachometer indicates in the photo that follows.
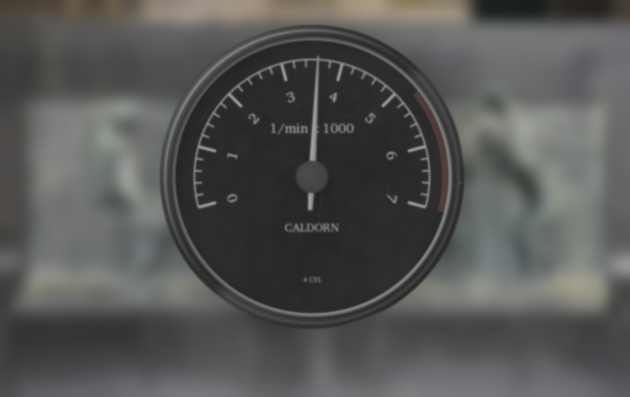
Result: 3600 rpm
